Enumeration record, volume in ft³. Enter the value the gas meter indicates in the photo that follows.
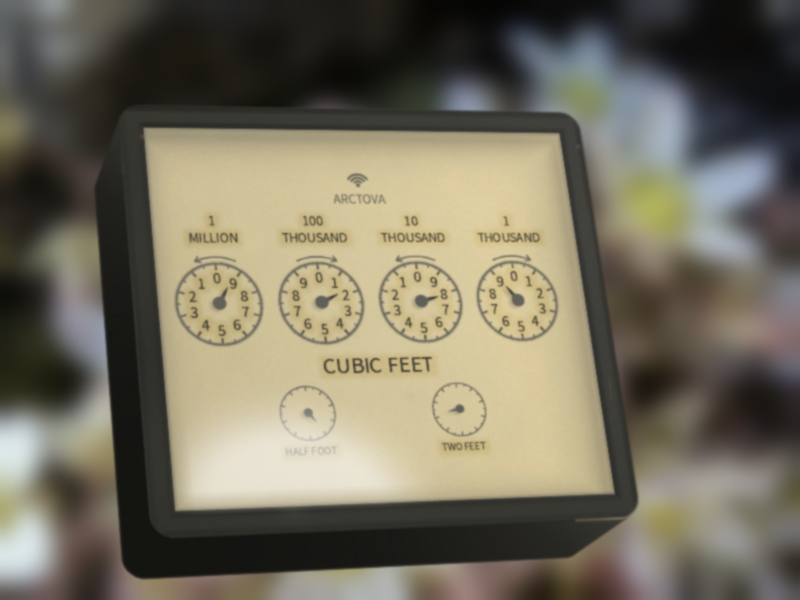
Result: 917900 ft³
